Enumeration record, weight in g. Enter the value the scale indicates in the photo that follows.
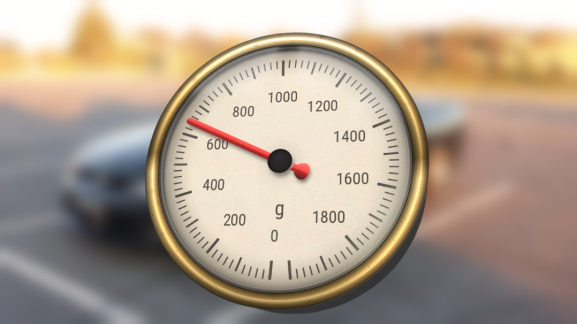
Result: 640 g
